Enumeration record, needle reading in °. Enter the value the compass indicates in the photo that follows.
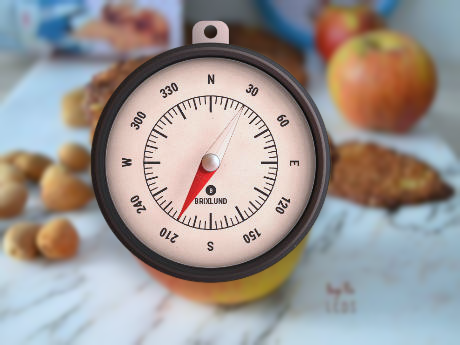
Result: 210 °
